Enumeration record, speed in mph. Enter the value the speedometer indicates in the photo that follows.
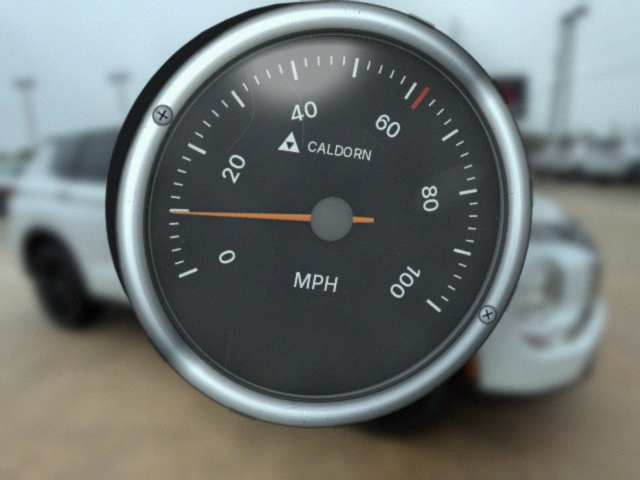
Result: 10 mph
